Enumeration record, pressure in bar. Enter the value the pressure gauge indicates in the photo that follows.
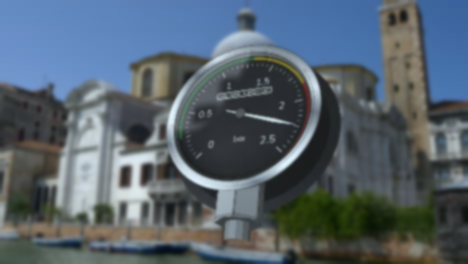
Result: 2.25 bar
